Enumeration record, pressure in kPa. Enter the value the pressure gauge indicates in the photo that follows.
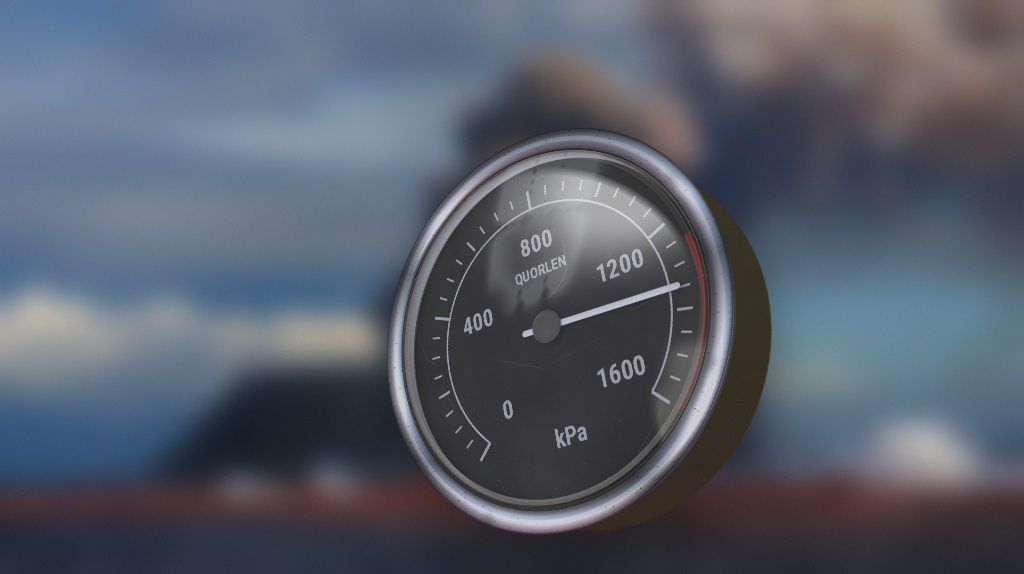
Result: 1350 kPa
